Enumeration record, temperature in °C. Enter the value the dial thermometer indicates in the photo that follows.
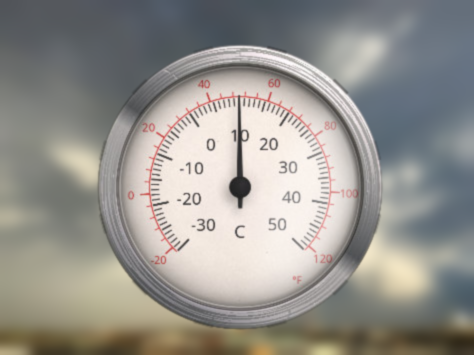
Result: 10 °C
